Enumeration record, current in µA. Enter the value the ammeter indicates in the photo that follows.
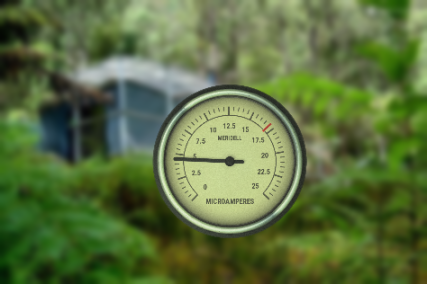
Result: 4.5 µA
